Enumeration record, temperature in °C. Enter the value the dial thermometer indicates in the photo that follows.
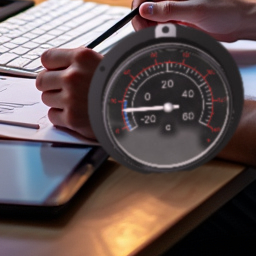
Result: -10 °C
